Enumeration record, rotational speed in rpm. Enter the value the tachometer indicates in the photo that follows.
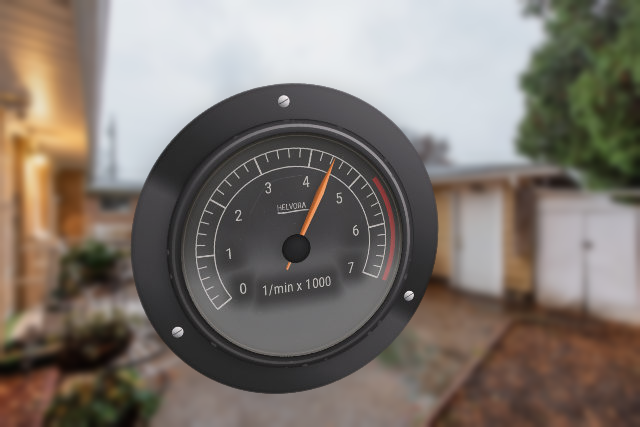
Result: 4400 rpm
